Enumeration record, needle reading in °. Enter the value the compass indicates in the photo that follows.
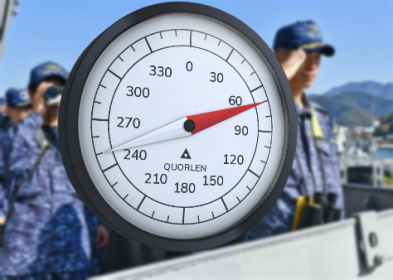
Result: 70 °
